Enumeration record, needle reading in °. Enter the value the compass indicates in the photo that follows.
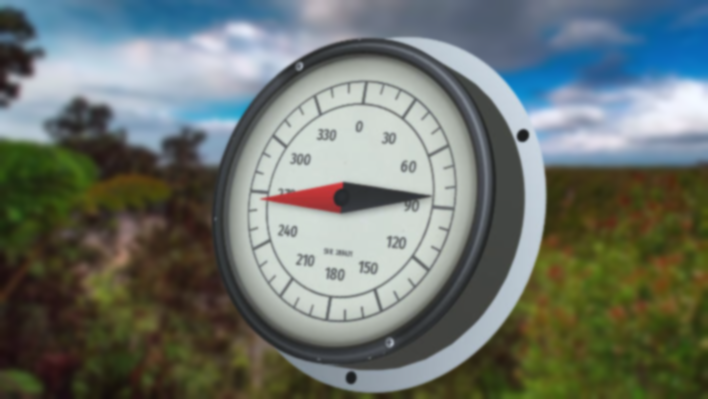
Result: 265 °
